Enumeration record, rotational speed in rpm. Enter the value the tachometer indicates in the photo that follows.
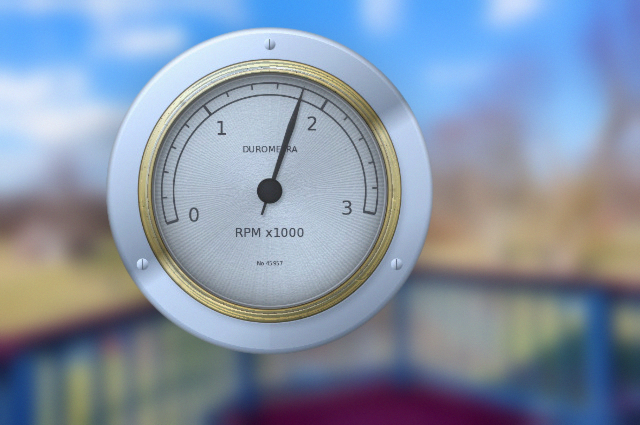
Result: 1800 rpm
